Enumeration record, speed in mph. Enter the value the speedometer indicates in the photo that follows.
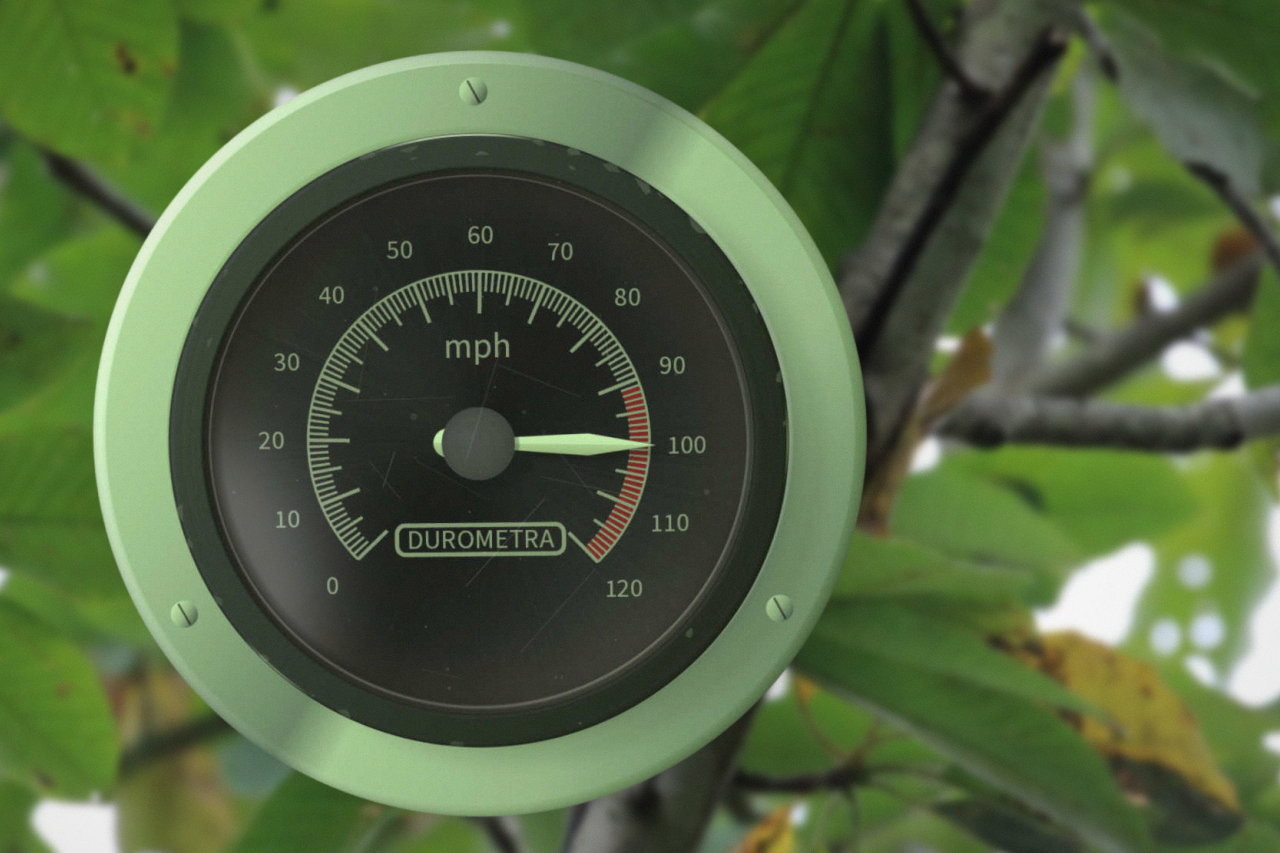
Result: 100 mph
